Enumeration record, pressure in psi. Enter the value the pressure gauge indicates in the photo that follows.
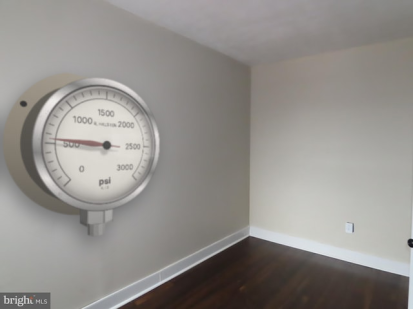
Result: 550 psi
